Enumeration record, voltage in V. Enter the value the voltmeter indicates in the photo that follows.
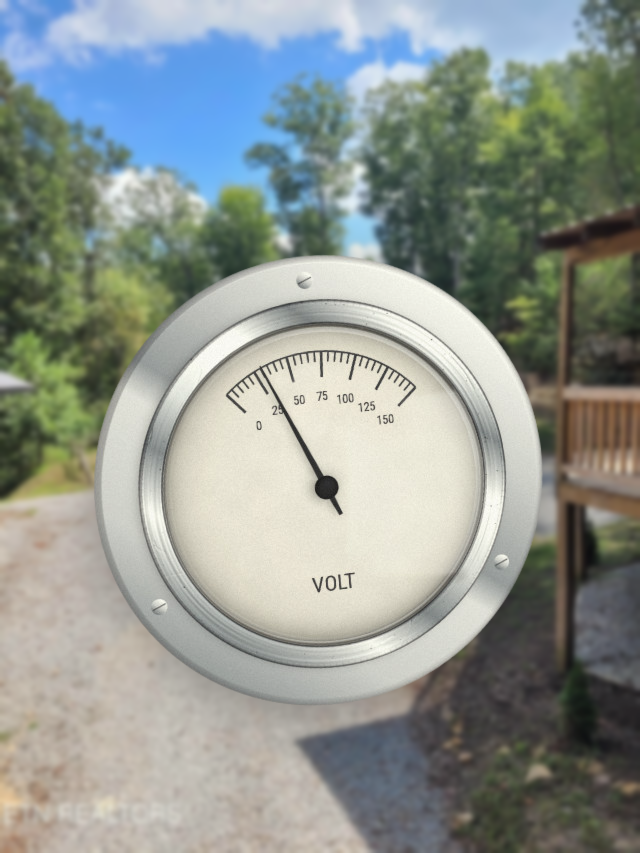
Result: 30 V
